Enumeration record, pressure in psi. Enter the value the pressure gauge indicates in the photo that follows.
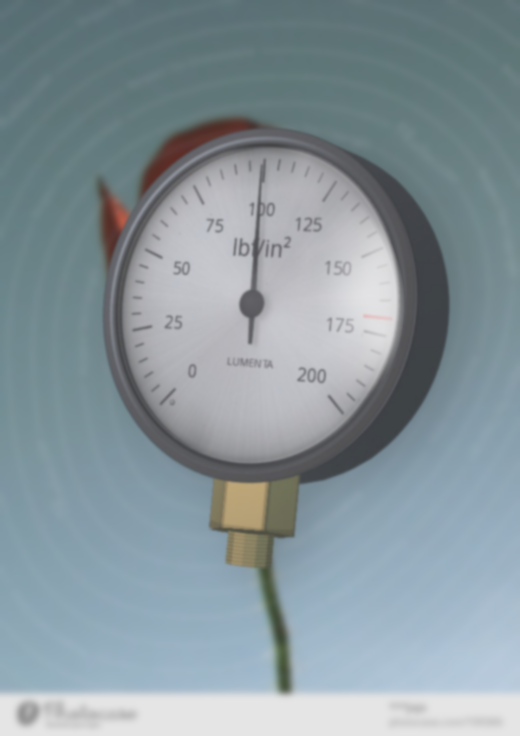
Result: 100 psi
